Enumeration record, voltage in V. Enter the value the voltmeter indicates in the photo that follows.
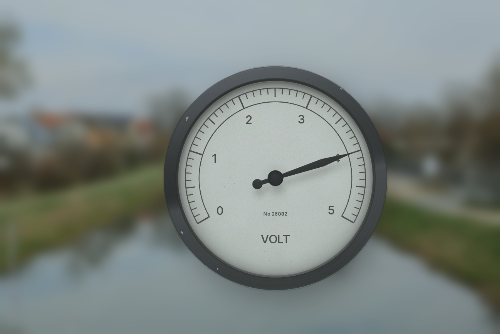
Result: 4 V
